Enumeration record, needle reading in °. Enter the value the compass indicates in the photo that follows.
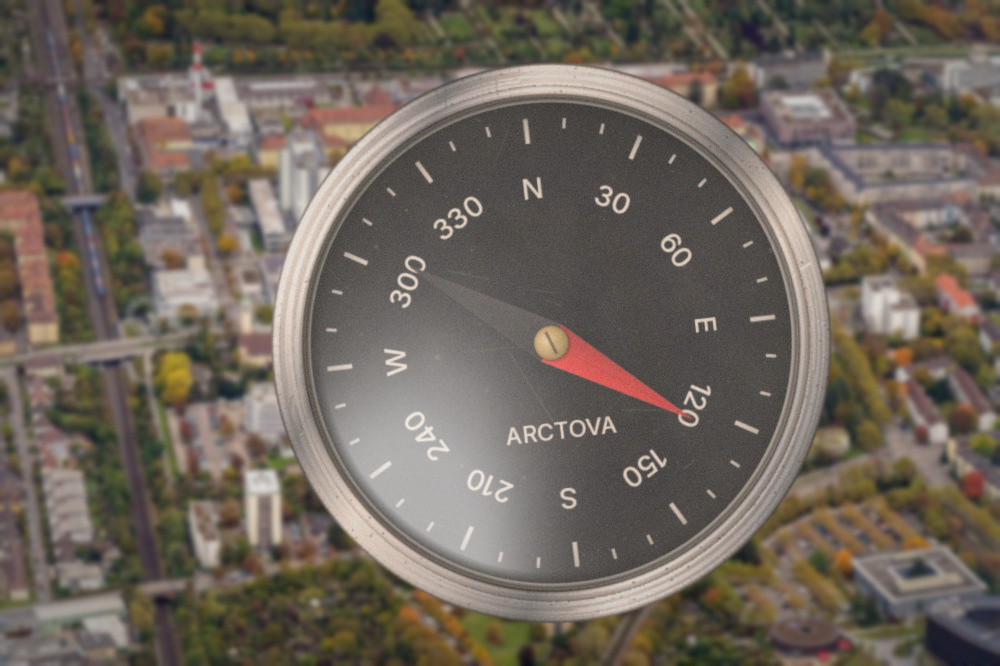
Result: 125 °
